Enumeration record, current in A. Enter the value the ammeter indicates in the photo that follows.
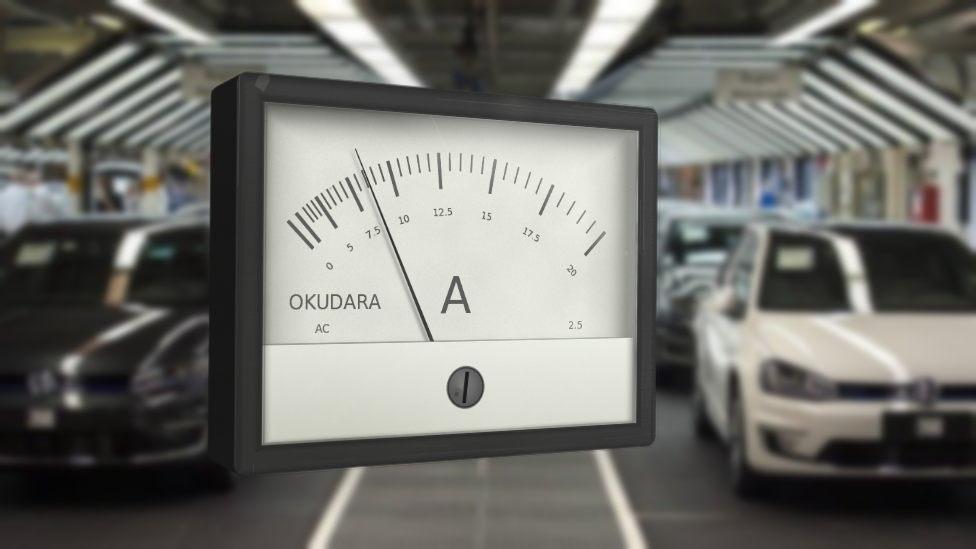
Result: 8.5 A
